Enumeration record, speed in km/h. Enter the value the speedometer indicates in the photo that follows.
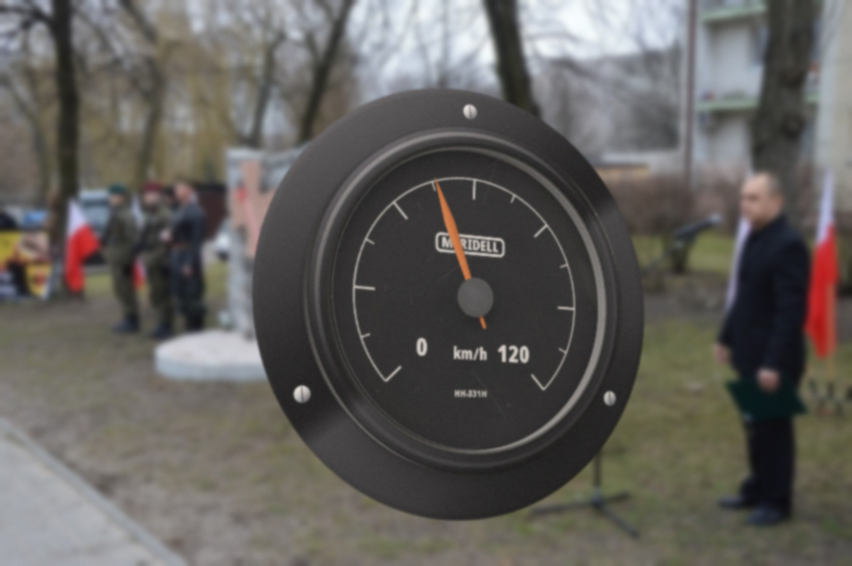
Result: 50 km/h
